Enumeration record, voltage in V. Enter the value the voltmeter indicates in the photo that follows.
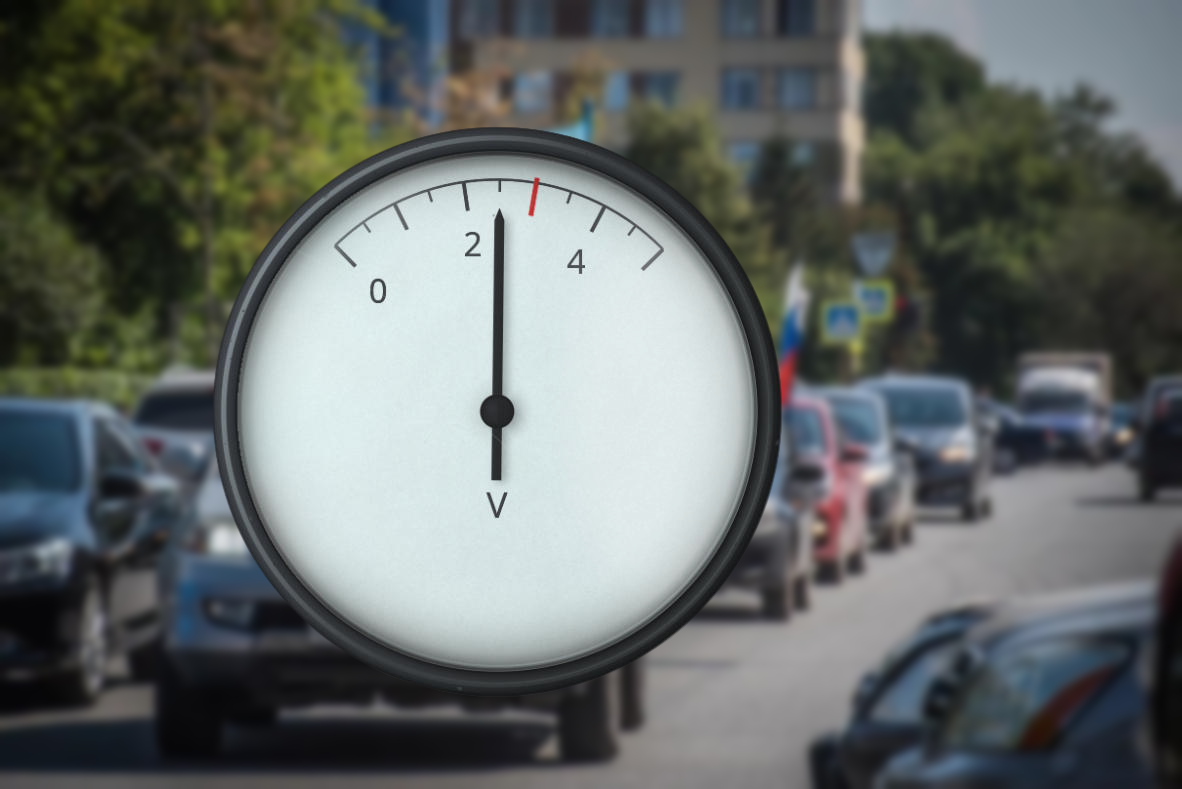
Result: 2.5 V
